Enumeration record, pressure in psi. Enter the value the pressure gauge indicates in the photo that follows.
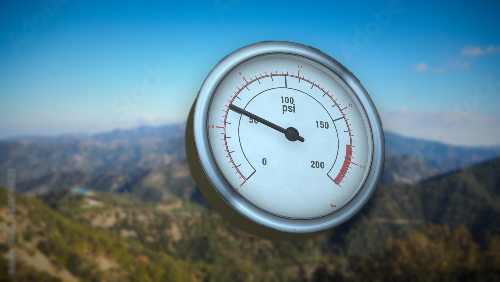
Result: 50 psi
